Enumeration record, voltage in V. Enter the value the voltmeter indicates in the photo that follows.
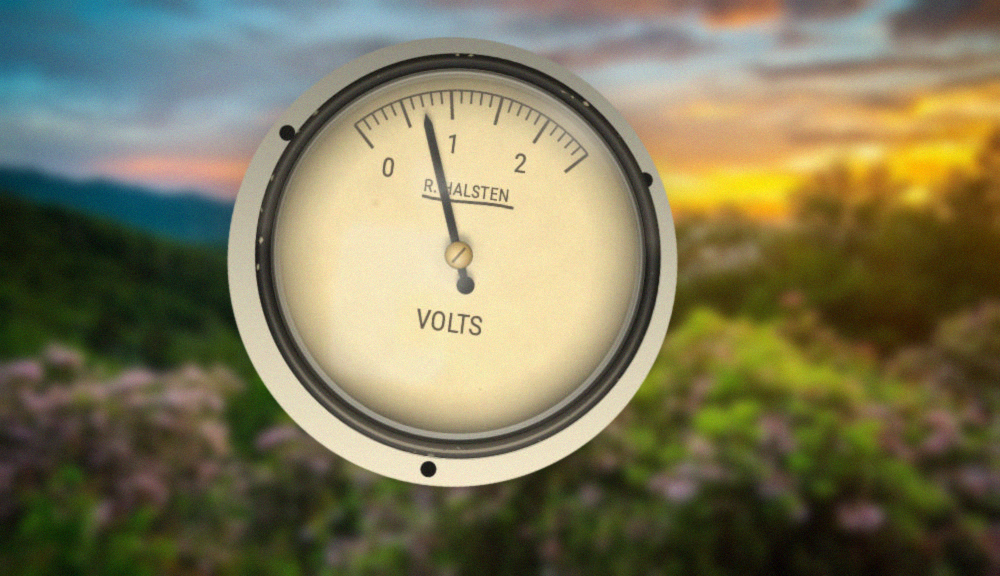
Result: 0.7 V
